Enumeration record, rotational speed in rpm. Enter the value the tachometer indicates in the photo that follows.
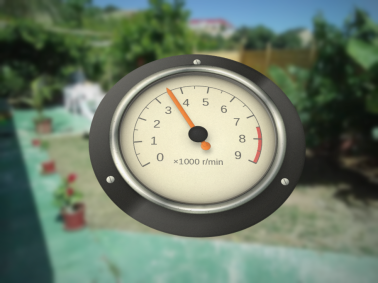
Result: 3500 rpm
